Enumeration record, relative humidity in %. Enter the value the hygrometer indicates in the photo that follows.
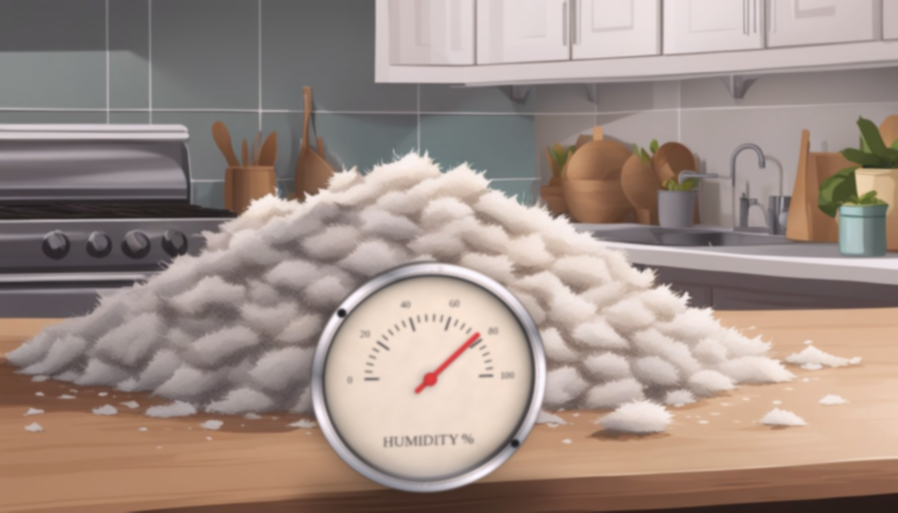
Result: 76 %
